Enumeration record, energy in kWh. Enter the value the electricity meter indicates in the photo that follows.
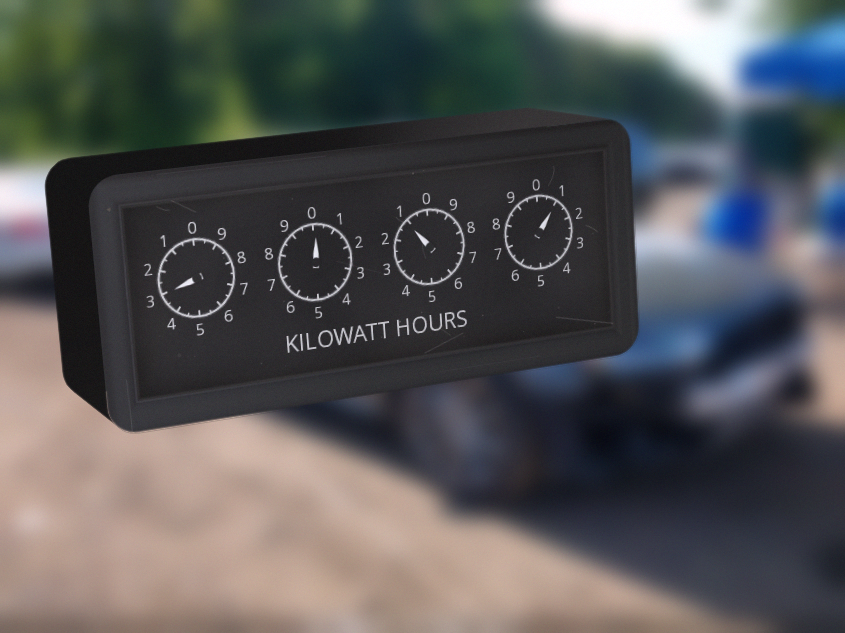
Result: 3011 kWh
